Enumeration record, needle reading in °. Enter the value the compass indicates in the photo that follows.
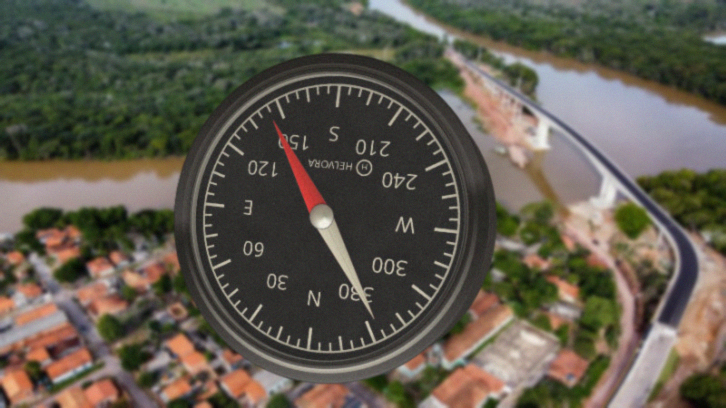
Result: 145 °
